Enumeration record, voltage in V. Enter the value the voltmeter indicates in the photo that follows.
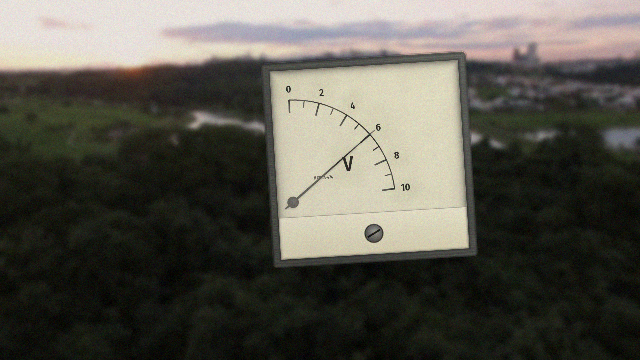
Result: 6 V
